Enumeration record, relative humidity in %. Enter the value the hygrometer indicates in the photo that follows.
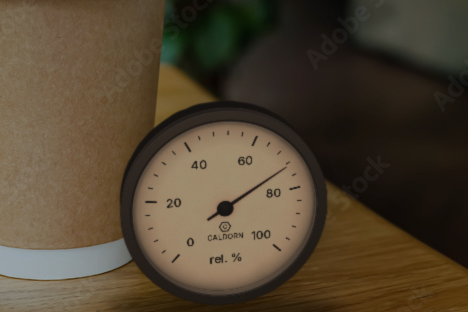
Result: 72 %
